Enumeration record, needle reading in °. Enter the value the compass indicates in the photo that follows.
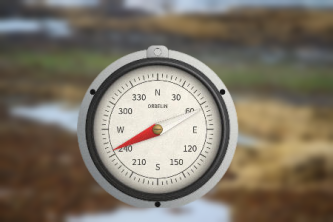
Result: 245 °
